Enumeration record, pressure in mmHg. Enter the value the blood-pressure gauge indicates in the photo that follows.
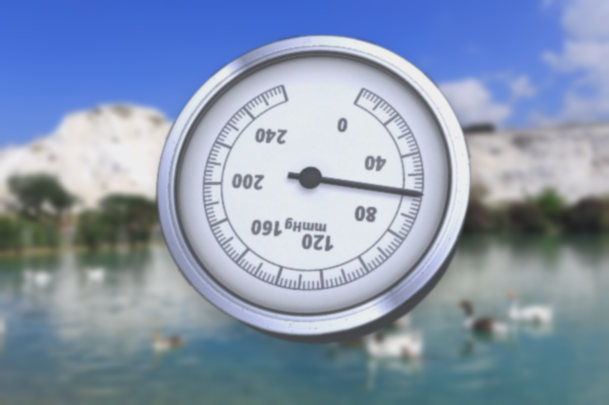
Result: 60 mmHg
